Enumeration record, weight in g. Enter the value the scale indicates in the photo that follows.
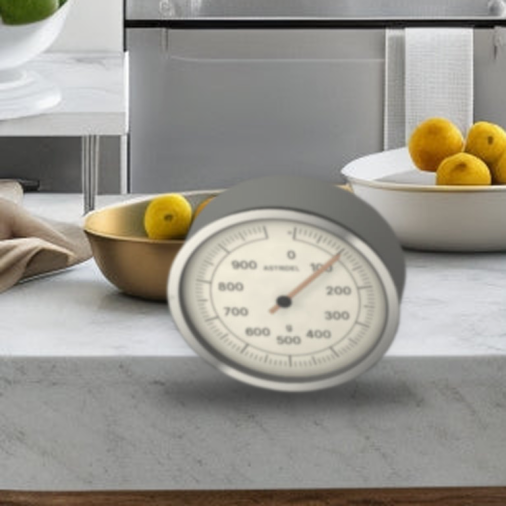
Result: 100 g
